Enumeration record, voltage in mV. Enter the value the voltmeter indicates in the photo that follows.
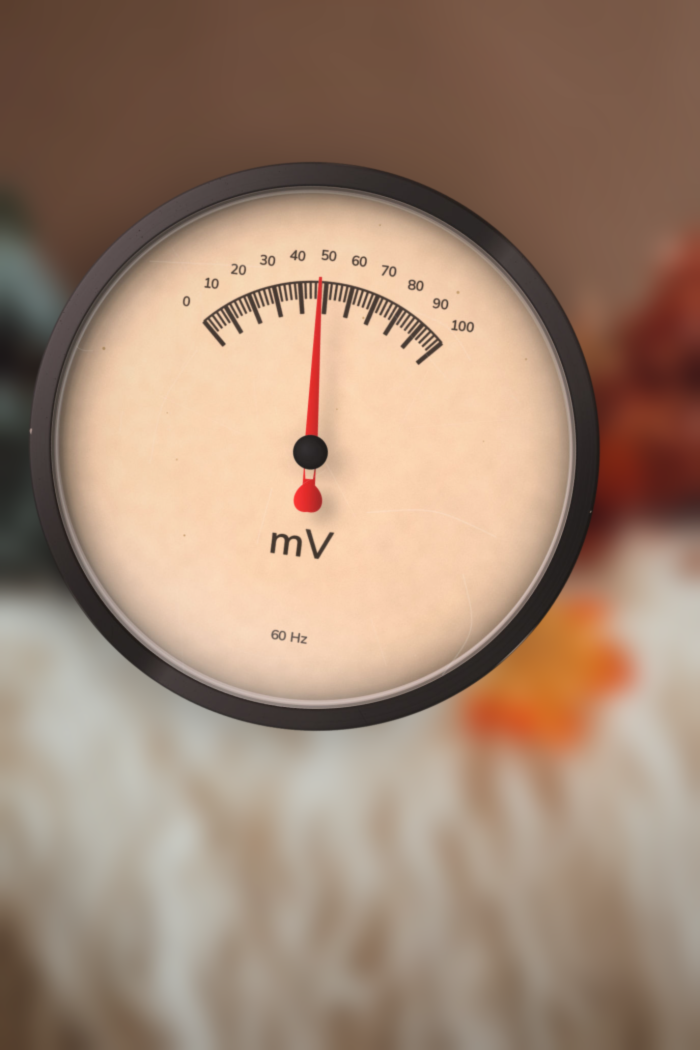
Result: 48 mV
